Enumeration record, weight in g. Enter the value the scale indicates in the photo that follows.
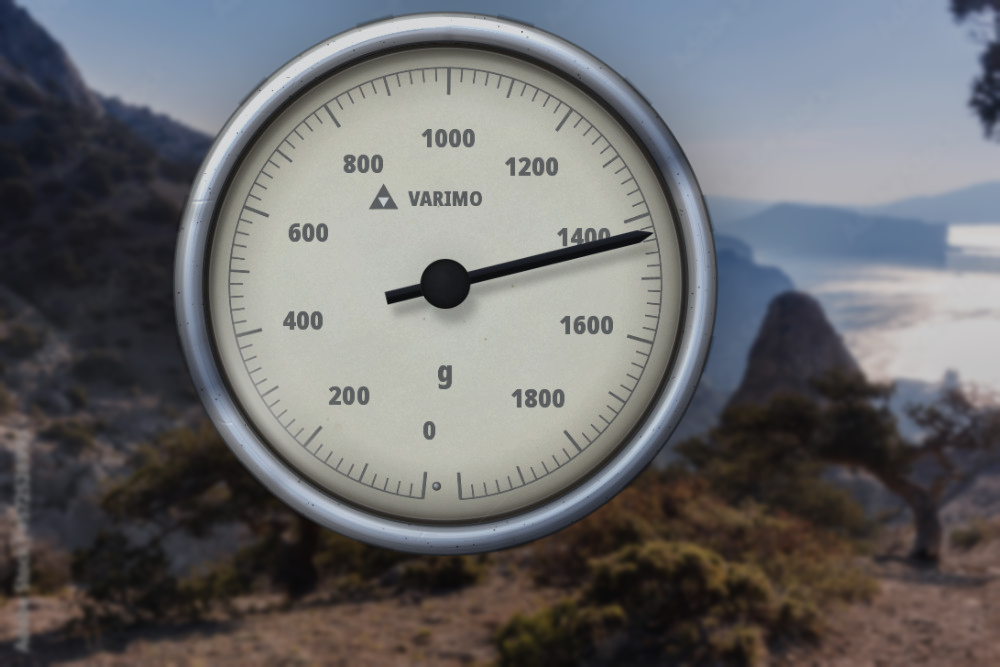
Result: 1430 g
